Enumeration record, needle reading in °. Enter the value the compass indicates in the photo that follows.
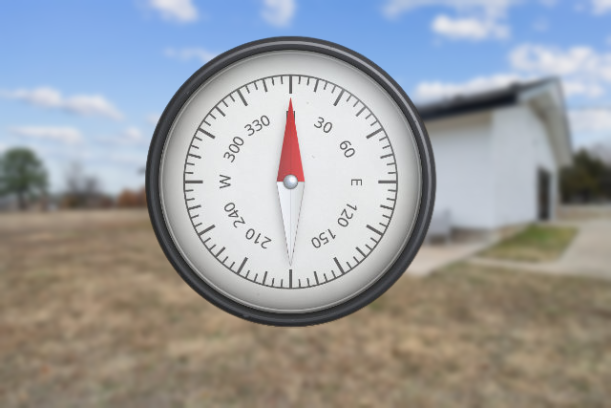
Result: 0 °
